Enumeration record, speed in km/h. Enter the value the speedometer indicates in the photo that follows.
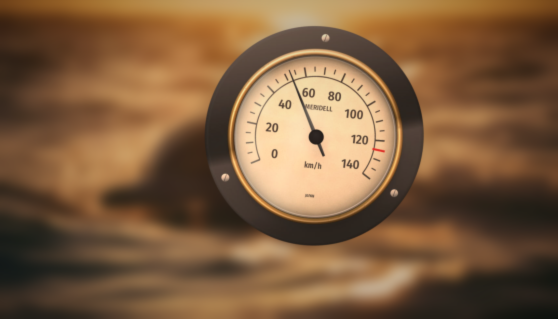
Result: 52.5 km/h
